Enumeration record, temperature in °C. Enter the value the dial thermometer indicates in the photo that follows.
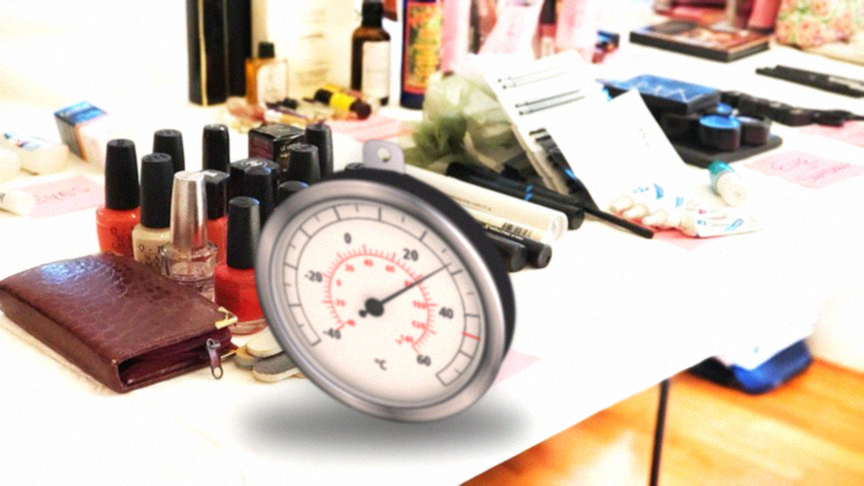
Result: 27.5 °C
